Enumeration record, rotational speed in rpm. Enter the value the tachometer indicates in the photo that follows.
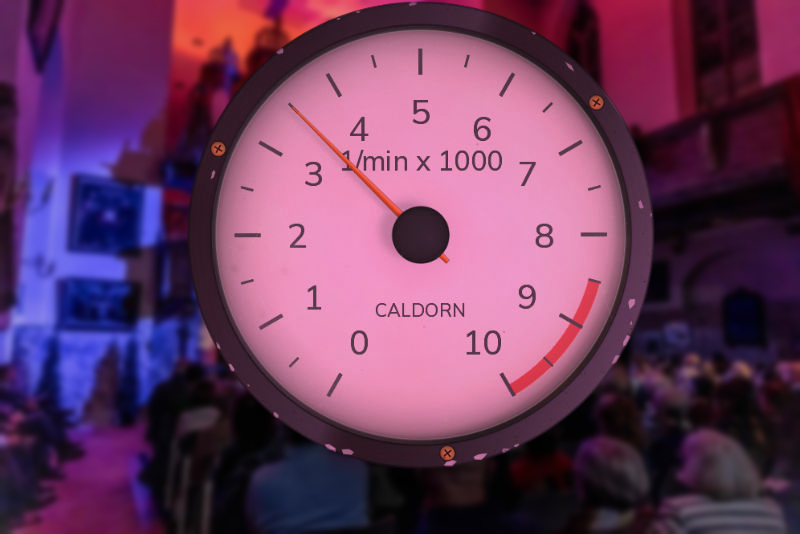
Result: 3500 rpm
